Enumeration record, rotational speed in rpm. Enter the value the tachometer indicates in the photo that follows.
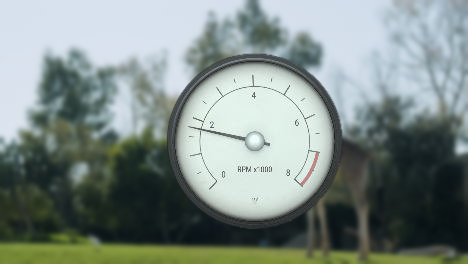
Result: 1750 rpm
